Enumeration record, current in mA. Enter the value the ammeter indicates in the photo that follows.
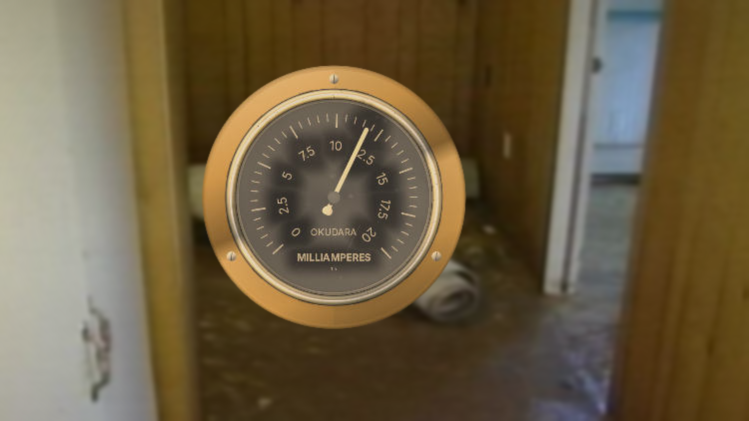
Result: 11.75 mA
